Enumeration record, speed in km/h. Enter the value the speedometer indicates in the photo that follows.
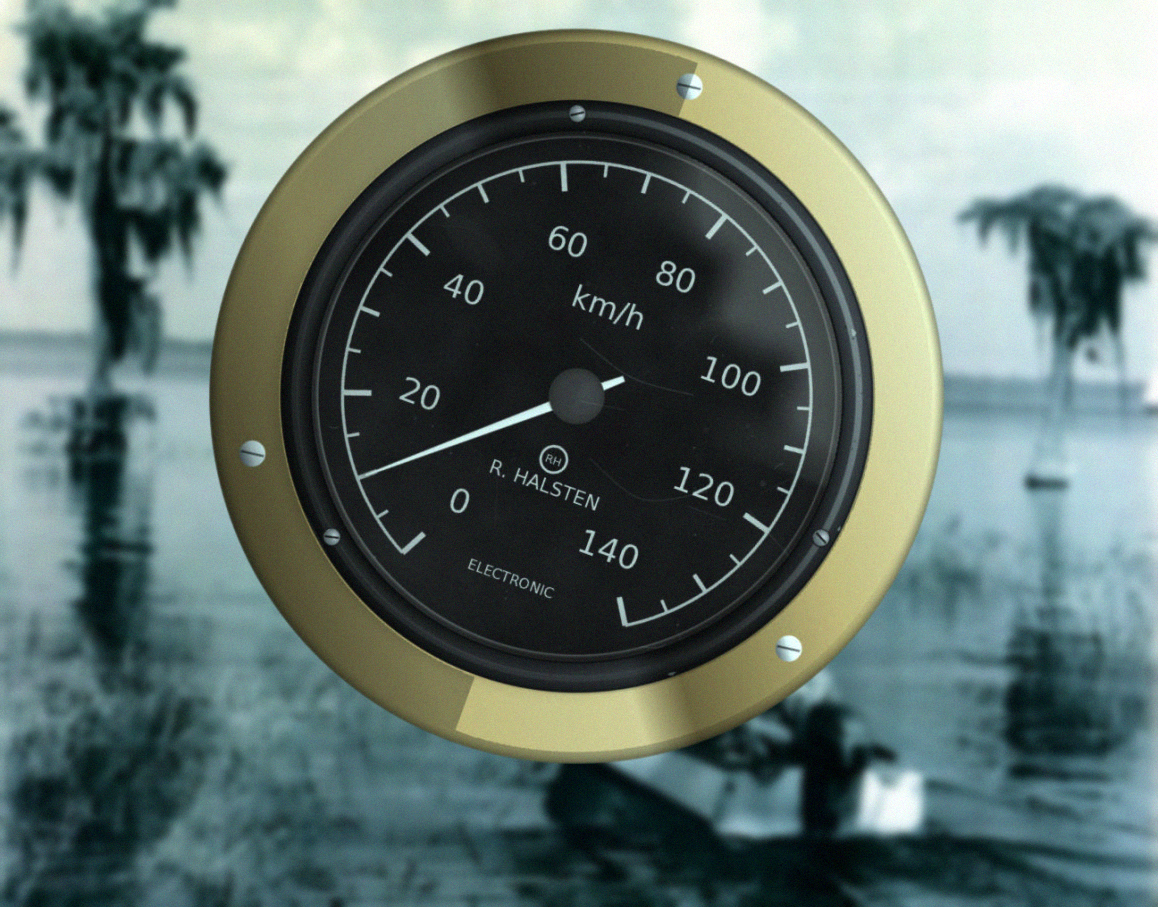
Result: 10 km/h
